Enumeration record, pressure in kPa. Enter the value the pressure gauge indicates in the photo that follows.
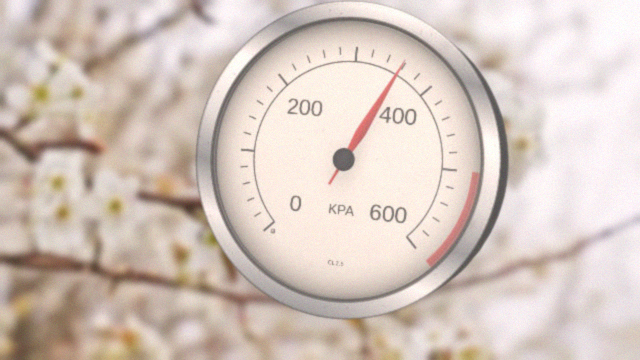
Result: 360 kPa
